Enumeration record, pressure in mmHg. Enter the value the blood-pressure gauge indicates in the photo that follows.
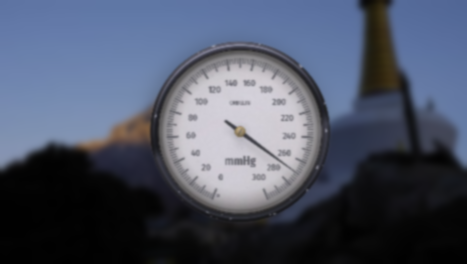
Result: 270 mmHg
